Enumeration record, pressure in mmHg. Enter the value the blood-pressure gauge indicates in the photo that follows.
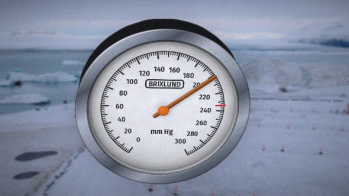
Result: 200 mmHg
